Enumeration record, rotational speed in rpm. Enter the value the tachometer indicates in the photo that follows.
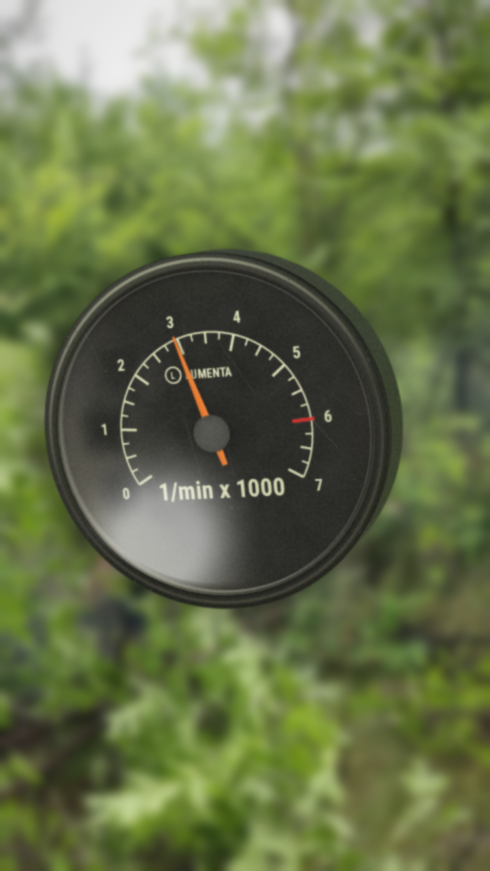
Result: 3000 rpm
